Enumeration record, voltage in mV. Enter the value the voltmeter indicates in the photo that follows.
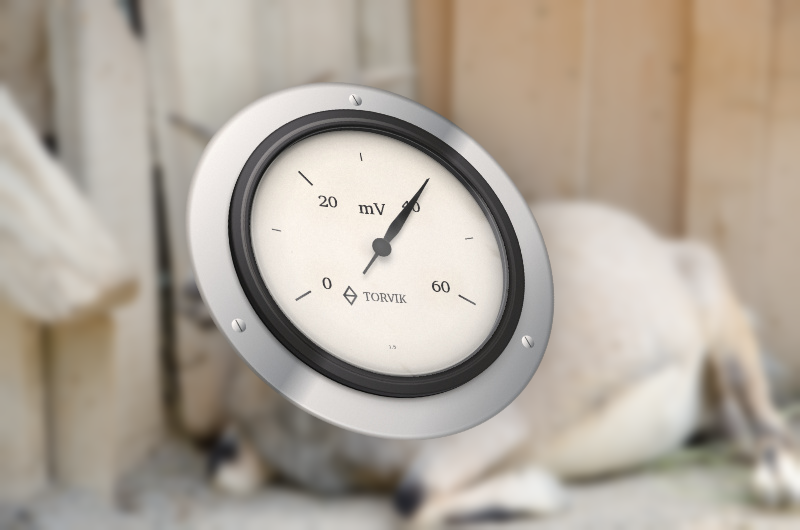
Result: 40 mV
